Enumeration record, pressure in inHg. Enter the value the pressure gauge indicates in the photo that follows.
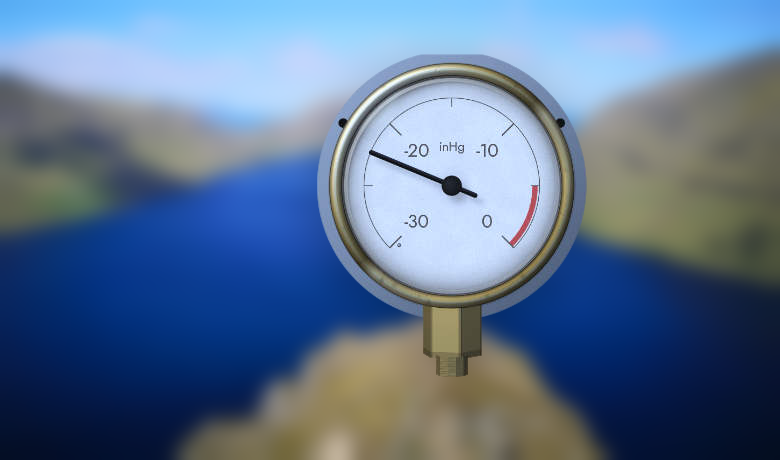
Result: -22.5 inHg
